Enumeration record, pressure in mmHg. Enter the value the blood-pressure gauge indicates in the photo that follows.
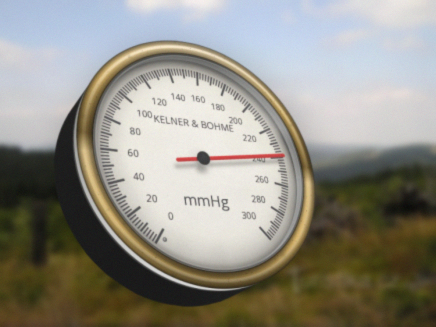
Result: 240 mmHg
